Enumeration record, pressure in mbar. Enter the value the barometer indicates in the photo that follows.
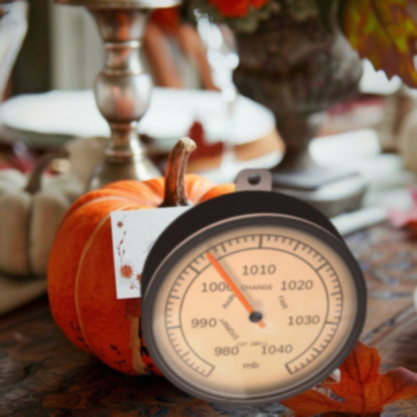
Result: 1003 mbar
